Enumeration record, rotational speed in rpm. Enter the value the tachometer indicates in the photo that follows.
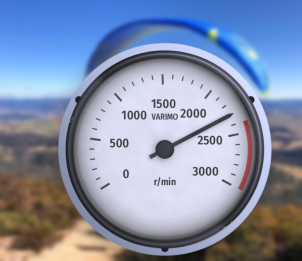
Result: 2300 rpm
